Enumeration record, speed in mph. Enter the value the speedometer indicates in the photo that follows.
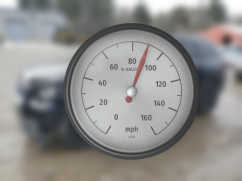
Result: 90 mph
